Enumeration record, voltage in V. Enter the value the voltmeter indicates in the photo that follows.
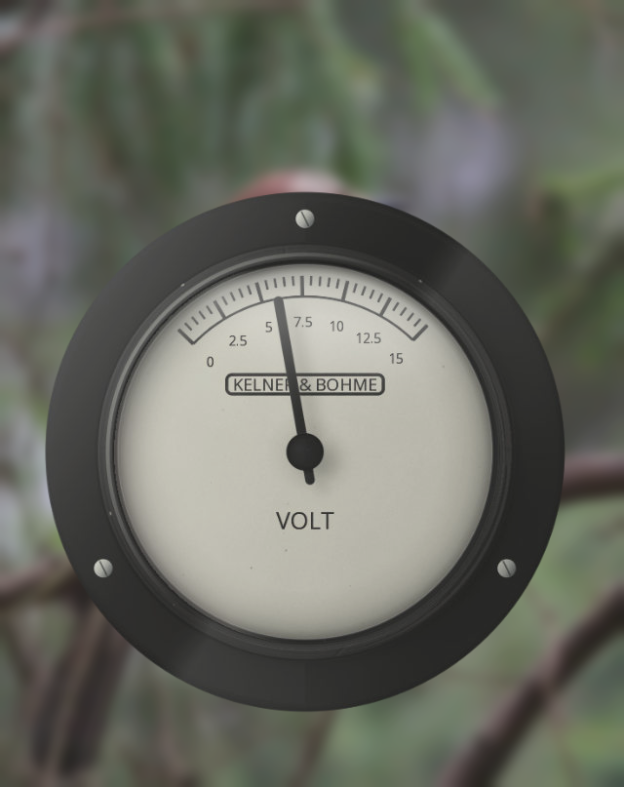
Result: 6 V
